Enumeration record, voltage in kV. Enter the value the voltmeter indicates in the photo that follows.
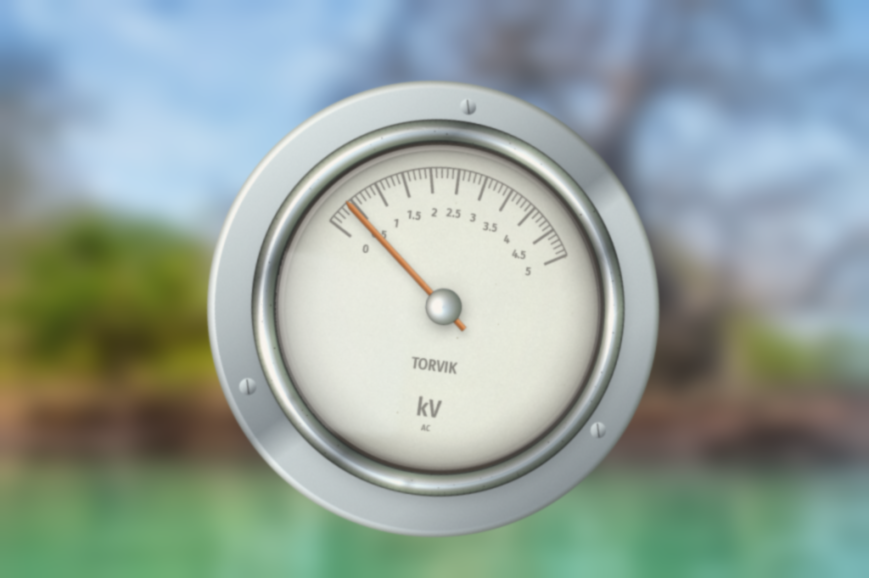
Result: 0.4 kV
